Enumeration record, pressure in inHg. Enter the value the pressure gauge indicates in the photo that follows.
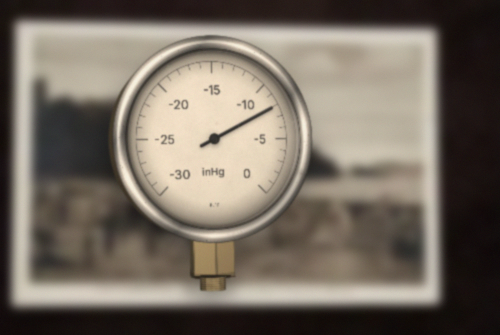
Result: -8 inHg
